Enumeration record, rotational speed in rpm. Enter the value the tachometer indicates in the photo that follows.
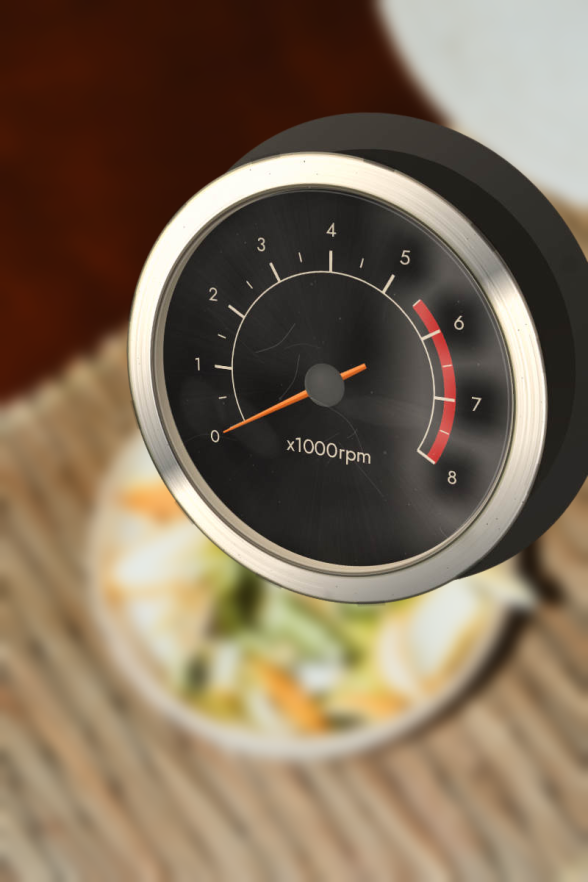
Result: 0 rpm
